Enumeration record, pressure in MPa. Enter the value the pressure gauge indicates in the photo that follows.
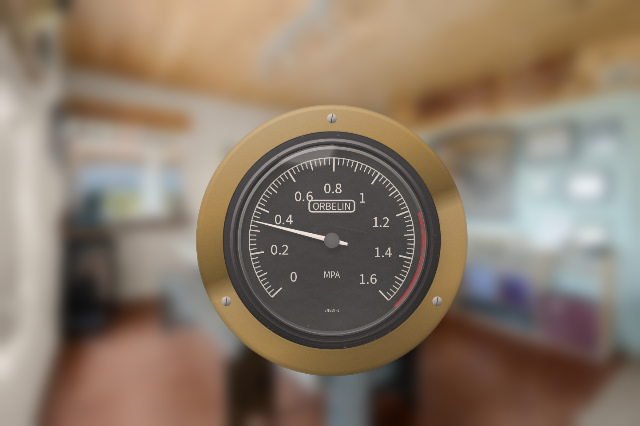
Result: 0.34 MPa
